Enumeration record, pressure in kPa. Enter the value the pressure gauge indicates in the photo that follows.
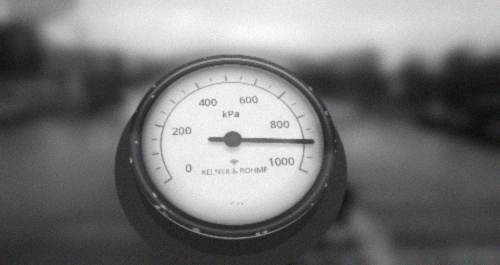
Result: 900 kPa
